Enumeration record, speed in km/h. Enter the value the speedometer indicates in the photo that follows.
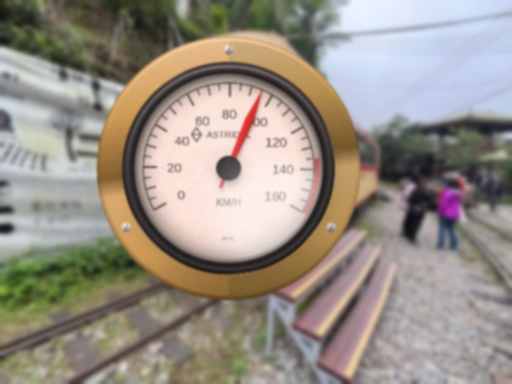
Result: 95 km/h
